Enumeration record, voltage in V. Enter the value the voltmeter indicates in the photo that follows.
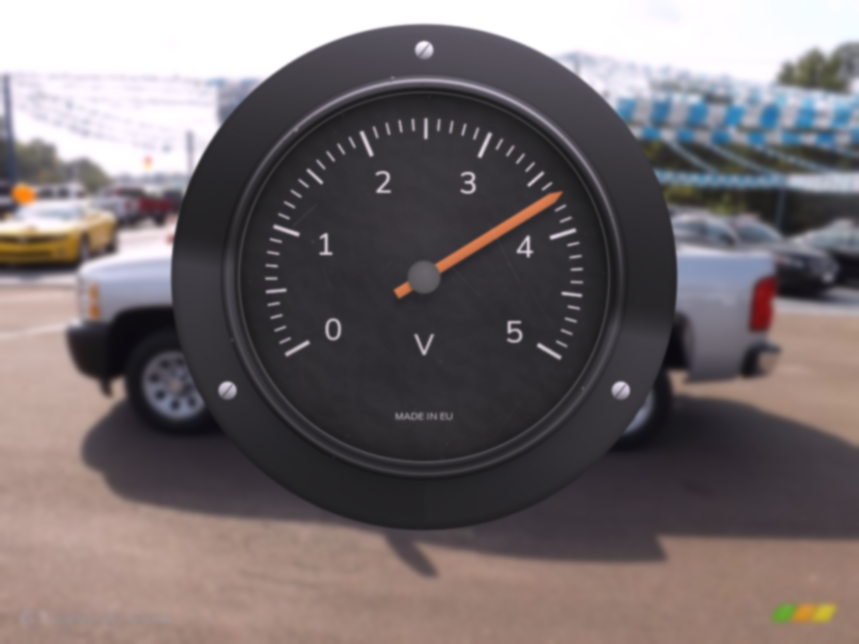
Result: 3.7 V
